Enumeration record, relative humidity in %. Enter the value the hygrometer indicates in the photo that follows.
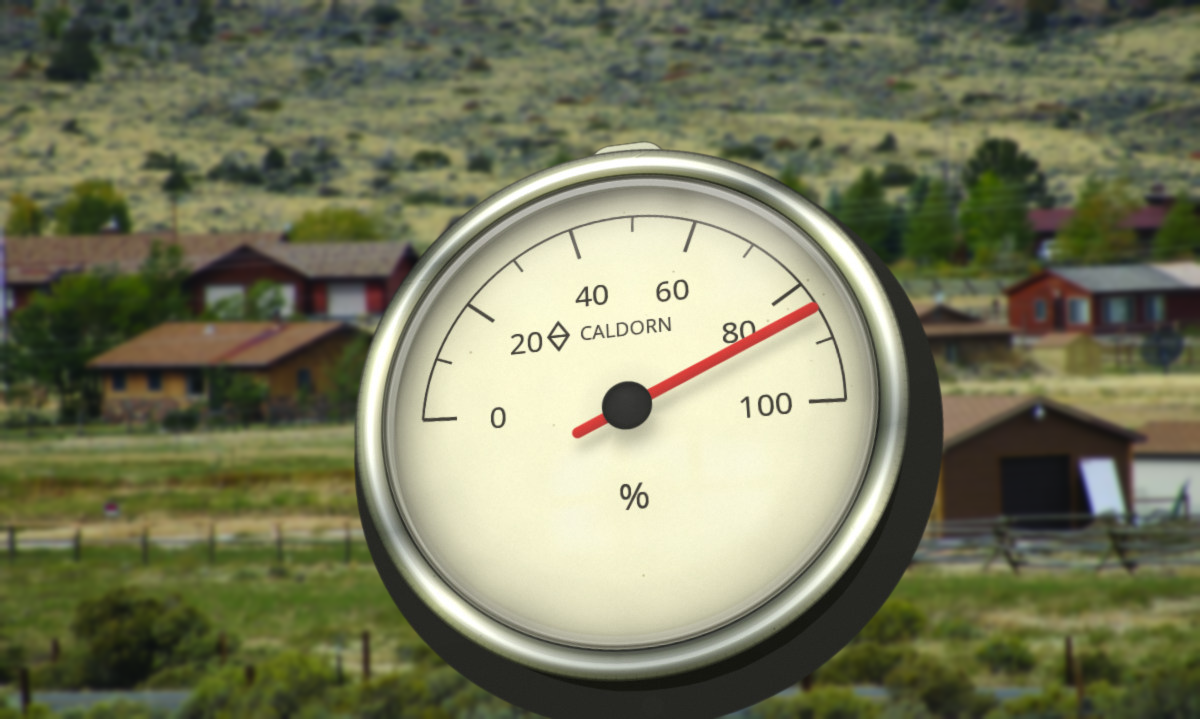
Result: 85 %
